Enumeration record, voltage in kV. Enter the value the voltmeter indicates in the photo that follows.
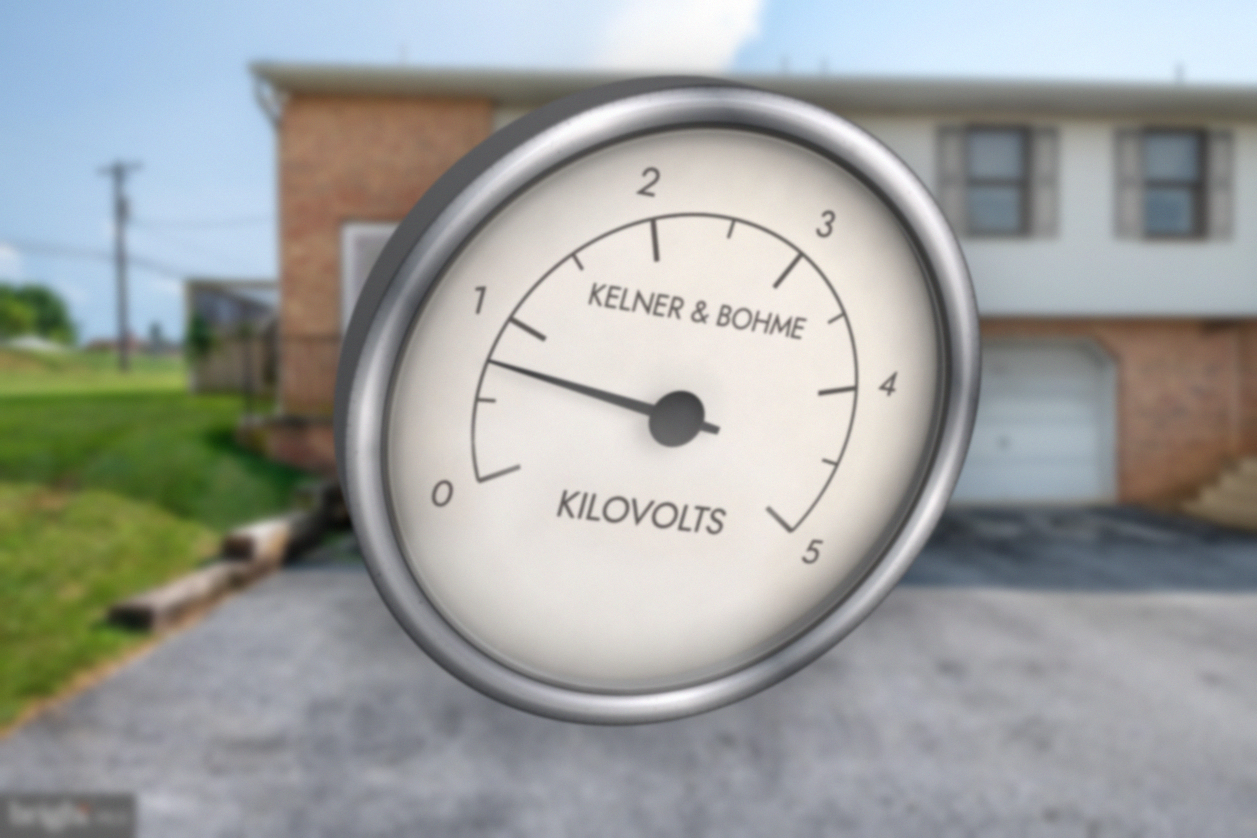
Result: 0.75 kV
